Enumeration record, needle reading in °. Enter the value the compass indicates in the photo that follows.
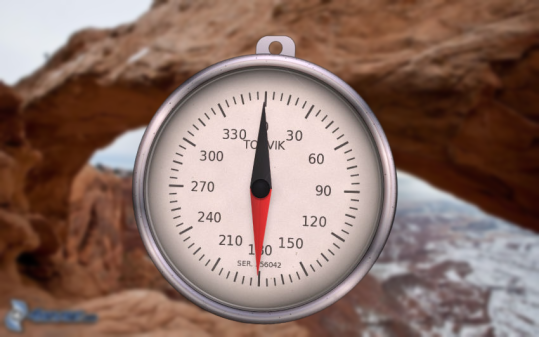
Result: 180 °
